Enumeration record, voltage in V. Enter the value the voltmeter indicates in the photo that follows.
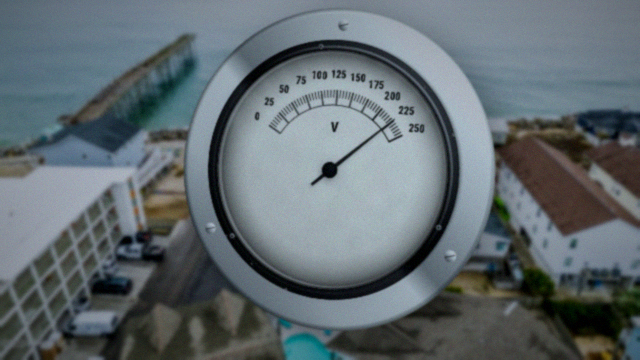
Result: 225 V
